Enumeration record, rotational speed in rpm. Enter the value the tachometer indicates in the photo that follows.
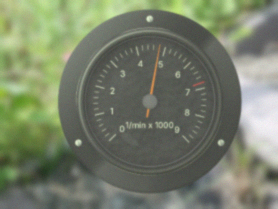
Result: 4800 rpm
